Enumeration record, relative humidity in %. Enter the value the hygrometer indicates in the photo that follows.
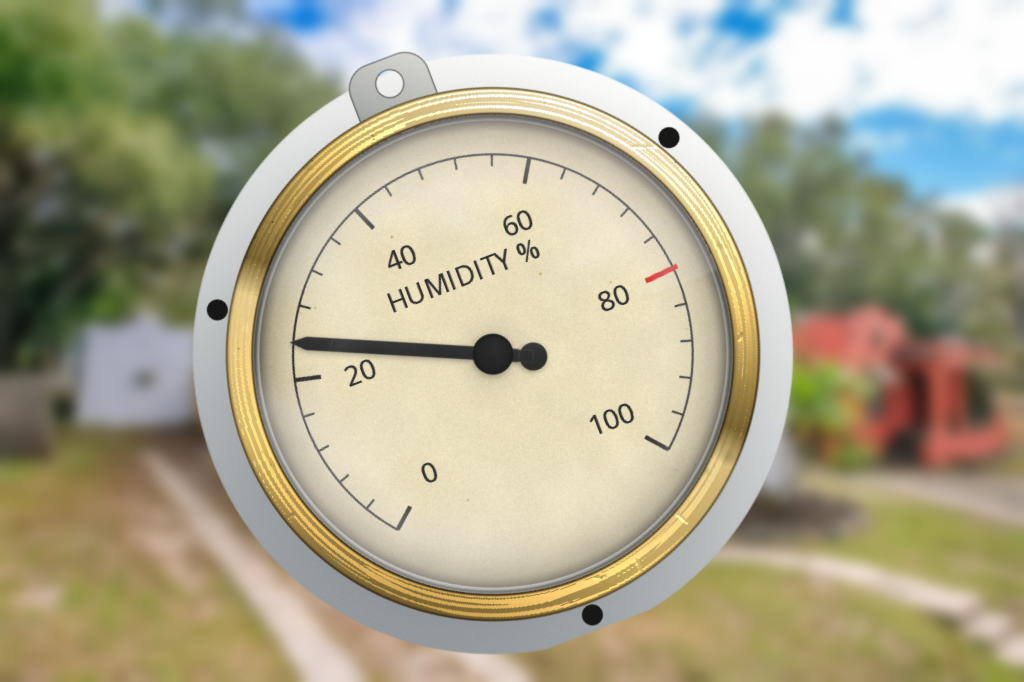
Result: 24 %
